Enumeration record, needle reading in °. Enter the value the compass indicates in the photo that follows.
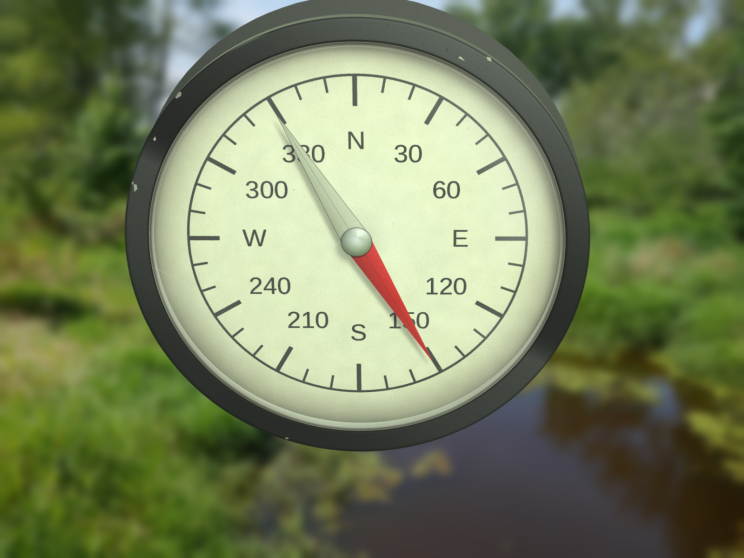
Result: 150 °
